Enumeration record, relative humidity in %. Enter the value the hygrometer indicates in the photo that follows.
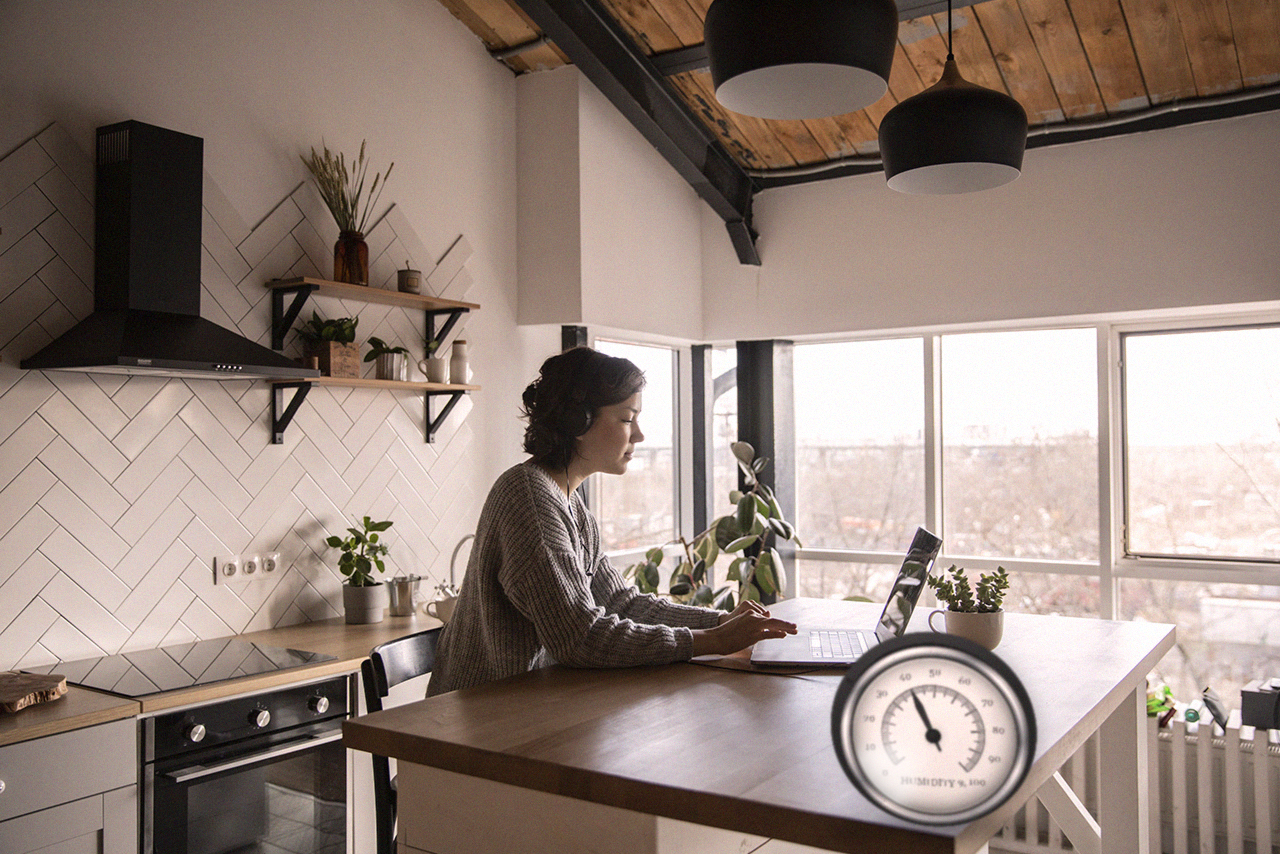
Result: 40 %
